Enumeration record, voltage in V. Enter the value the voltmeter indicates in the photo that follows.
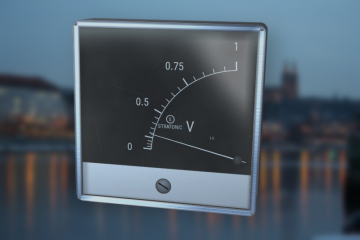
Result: 0.3 V
